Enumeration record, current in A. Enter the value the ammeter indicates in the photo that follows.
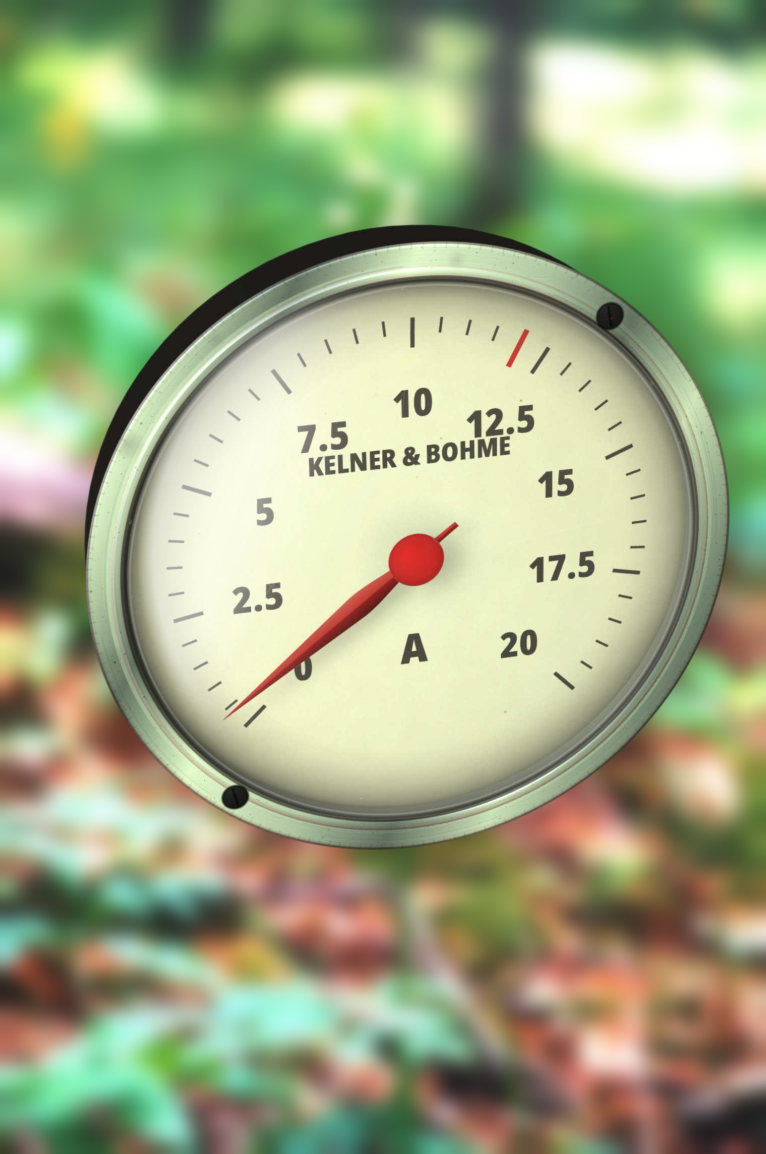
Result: 0.5 A
